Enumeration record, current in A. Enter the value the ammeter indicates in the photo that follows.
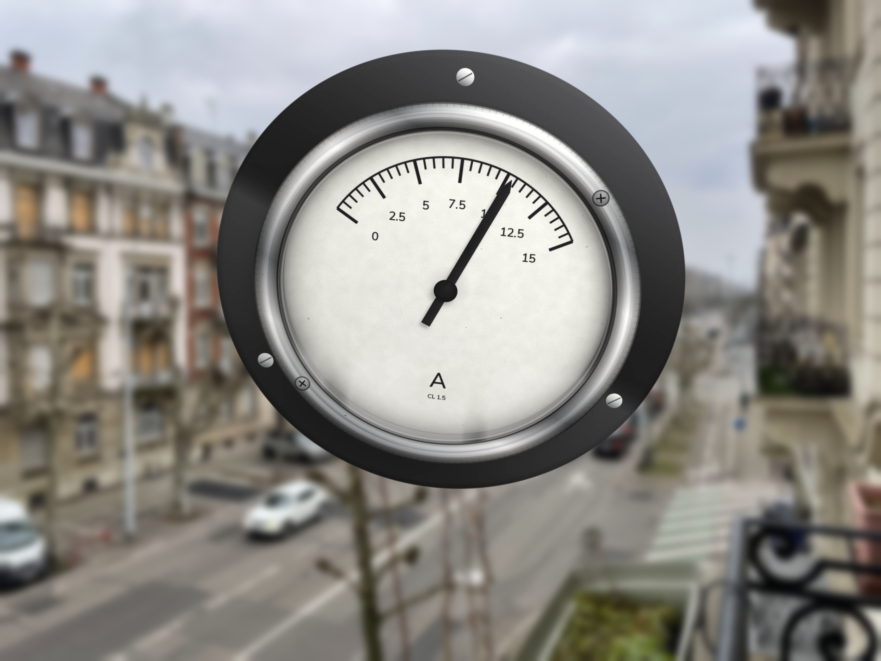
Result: 10.25 A
